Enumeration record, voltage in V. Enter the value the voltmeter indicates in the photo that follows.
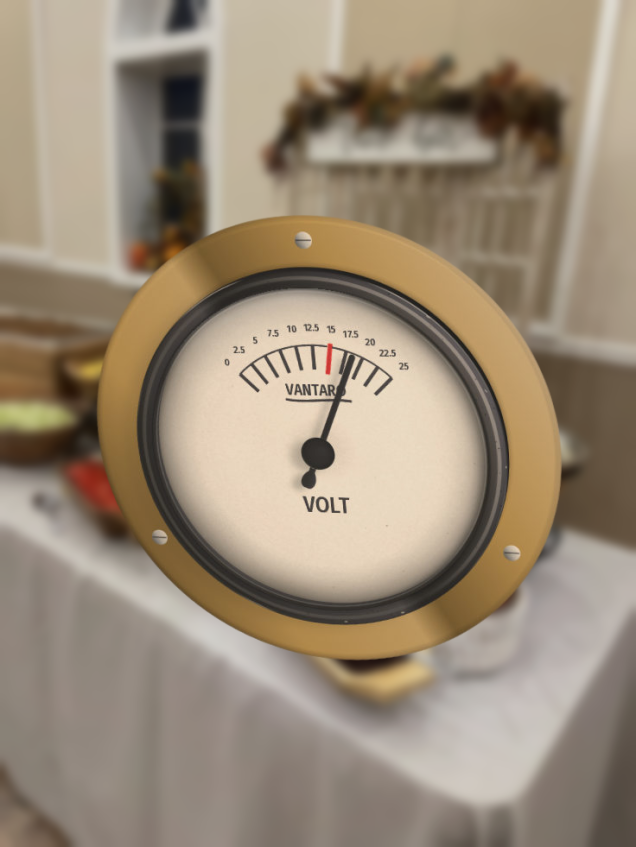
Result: 18.75 V
